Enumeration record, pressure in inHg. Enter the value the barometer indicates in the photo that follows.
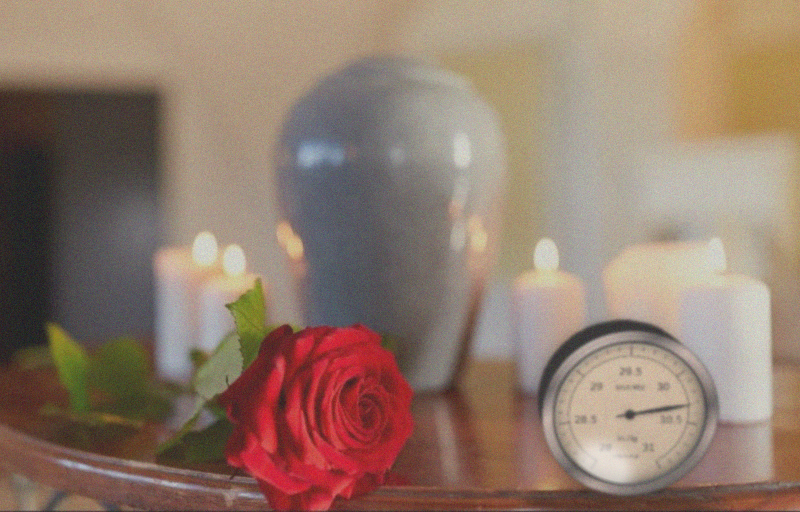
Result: 30.3 inHg
